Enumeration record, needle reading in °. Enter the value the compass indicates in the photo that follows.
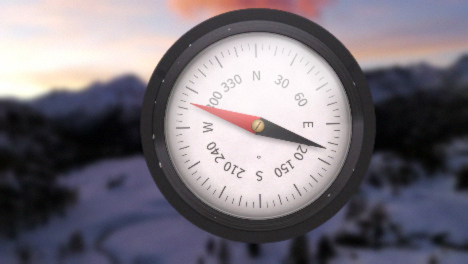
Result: 290 °
